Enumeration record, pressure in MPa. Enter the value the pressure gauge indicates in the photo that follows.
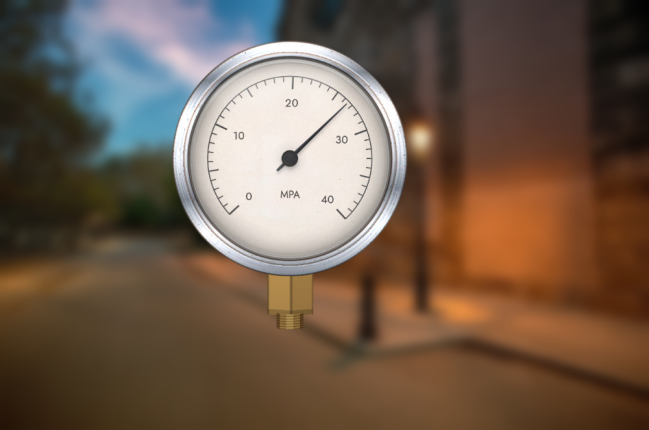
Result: 26.5 MPa
